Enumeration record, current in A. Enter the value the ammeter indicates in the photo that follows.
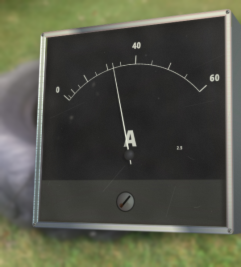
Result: 32.5 A
